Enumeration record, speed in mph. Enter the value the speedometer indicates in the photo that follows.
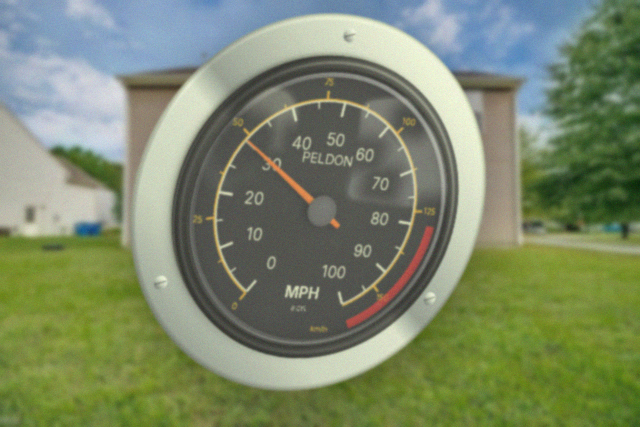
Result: 30 mph
